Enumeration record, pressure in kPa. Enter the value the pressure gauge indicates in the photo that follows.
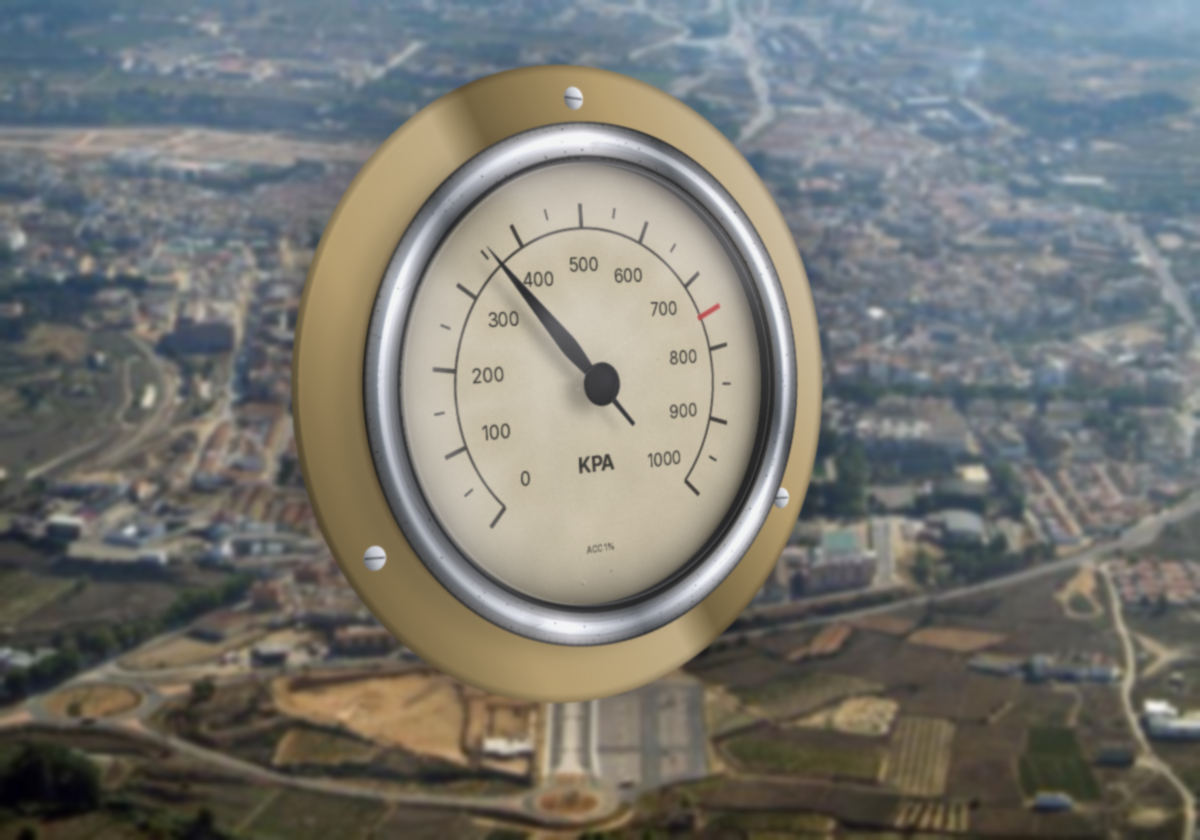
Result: 350 kPa
